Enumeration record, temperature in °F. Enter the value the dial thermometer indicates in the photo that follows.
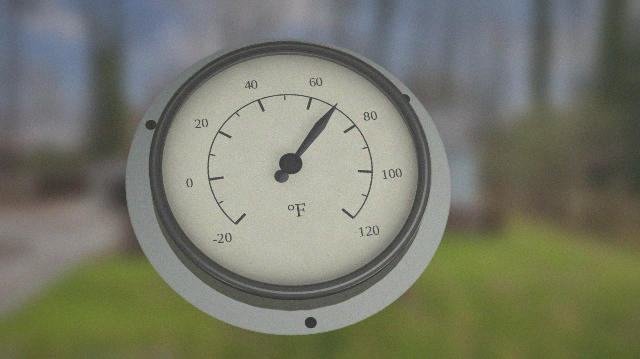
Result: 70 °F
